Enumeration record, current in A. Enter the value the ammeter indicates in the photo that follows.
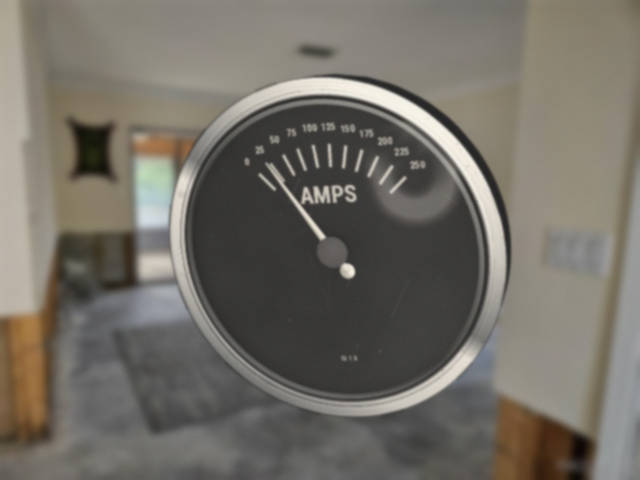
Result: 25 A
